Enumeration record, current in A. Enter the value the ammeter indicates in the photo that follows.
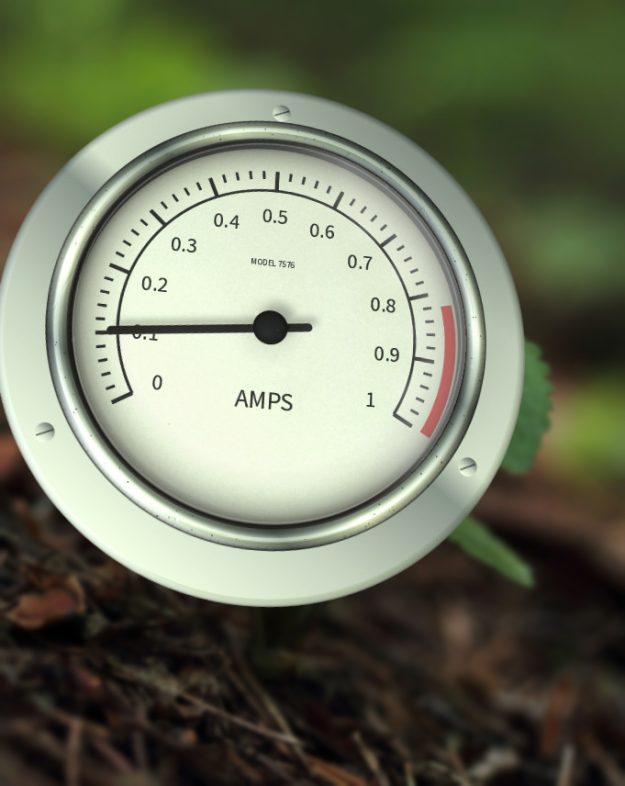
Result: 0.1 A
